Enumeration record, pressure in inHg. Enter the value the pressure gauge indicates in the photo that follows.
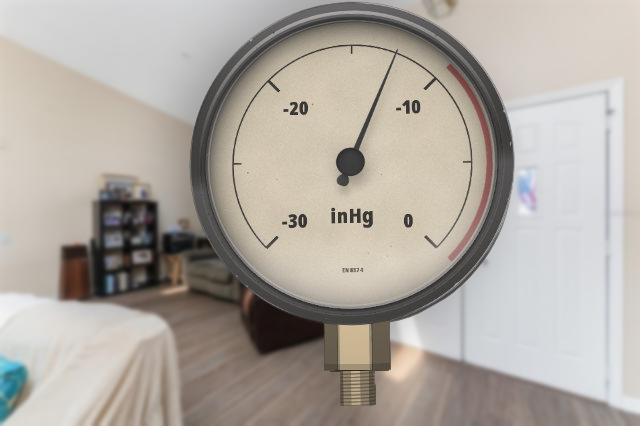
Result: -12.5 inHg
